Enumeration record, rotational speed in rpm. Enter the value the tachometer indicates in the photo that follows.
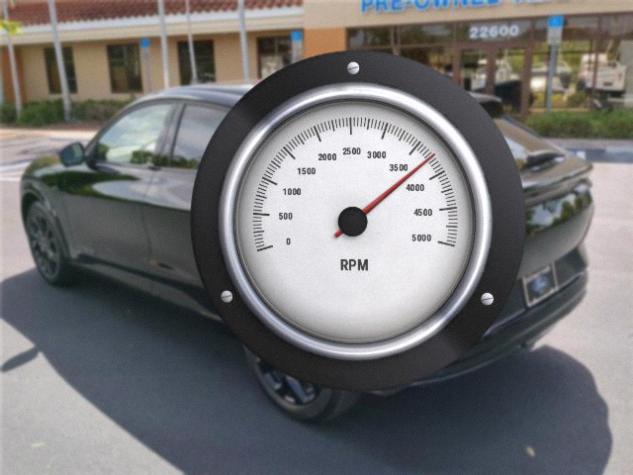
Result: 3750 rpm
